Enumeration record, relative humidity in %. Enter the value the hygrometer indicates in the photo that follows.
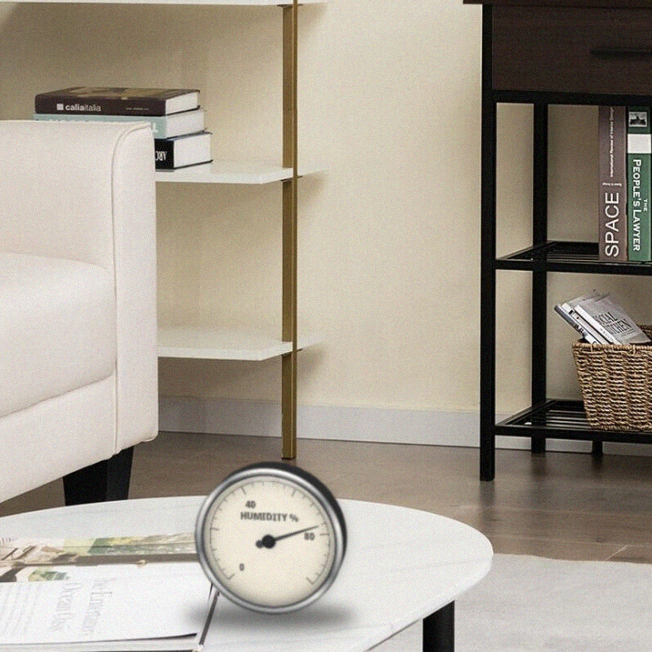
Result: 76 %
